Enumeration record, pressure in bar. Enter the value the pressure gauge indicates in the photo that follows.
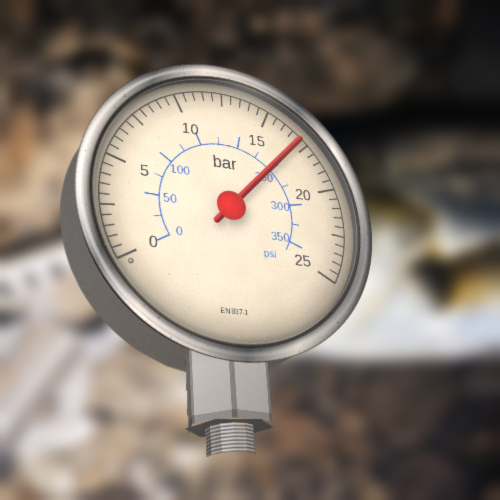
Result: 17 bar
